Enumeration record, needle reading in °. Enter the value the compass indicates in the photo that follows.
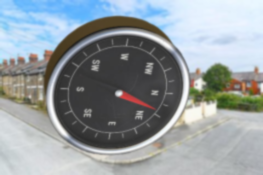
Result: 22.5 °
